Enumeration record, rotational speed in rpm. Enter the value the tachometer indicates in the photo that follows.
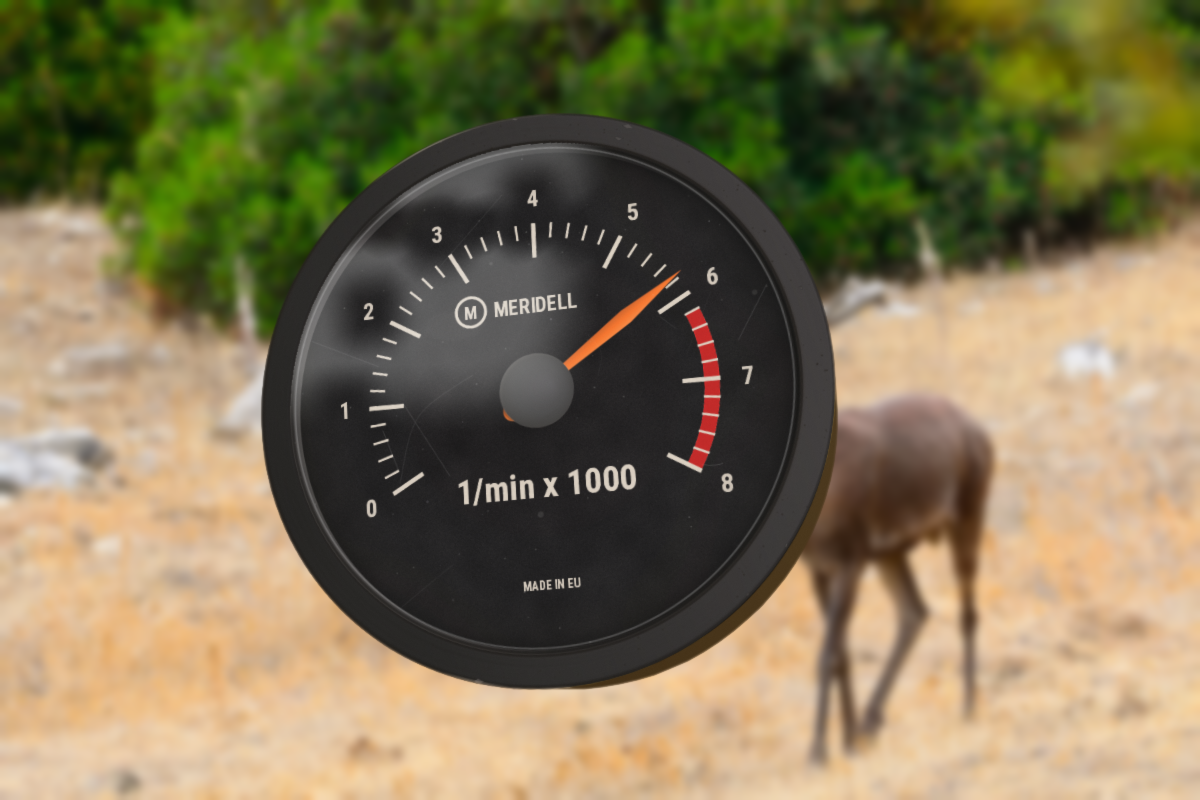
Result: 5800 rpm
